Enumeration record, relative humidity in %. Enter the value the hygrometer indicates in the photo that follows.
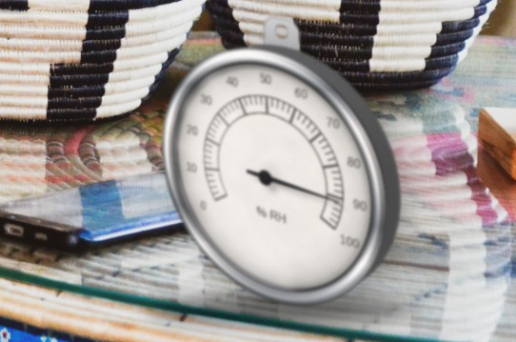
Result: 90 %
